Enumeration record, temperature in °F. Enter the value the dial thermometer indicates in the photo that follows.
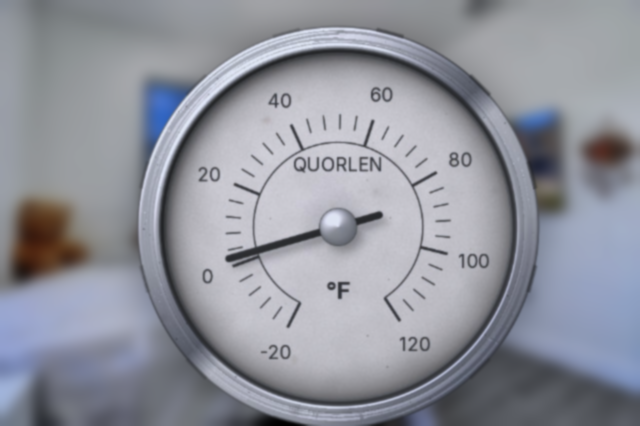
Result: 2 °F
